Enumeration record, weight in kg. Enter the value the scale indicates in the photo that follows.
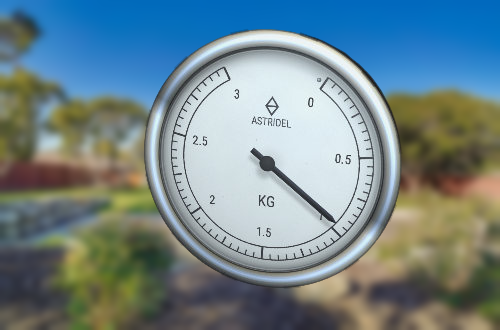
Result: 0.95 kg
